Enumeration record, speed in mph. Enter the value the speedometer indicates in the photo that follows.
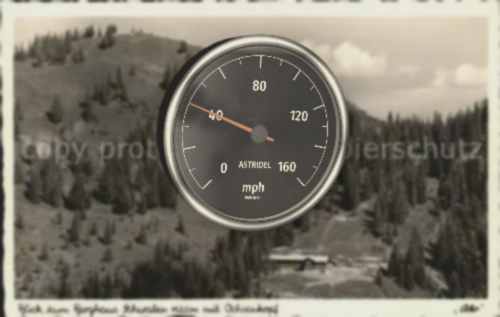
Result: 40 mph
